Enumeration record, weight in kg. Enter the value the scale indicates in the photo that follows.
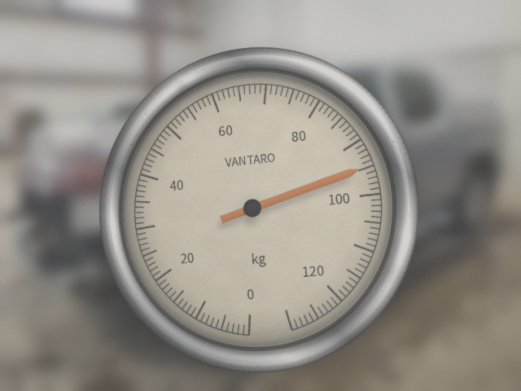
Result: 95 kg
